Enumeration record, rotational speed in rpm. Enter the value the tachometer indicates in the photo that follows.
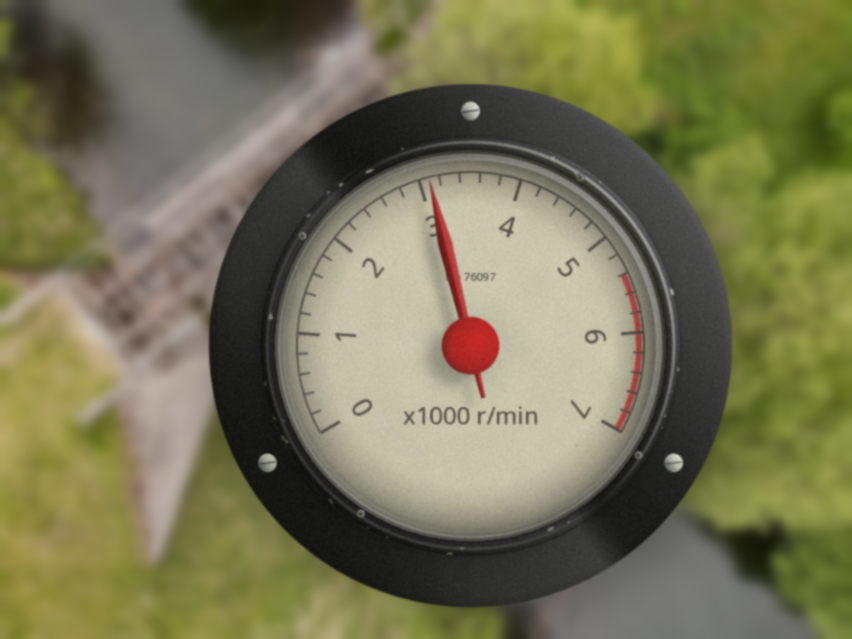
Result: 3100 rpm
